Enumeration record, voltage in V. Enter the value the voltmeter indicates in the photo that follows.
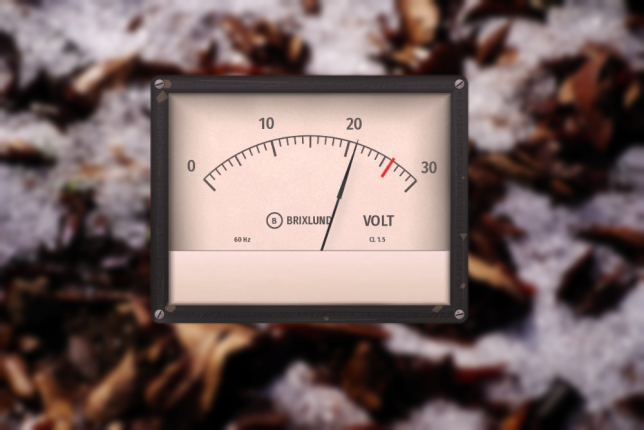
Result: 21 V
